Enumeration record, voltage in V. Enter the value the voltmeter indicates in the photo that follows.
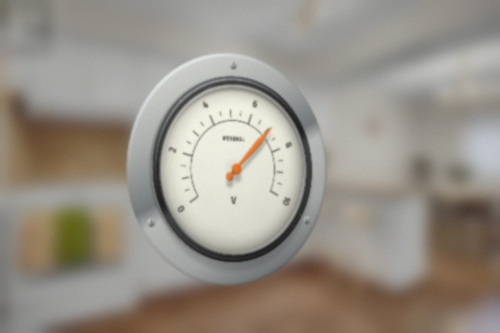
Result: 7 V
